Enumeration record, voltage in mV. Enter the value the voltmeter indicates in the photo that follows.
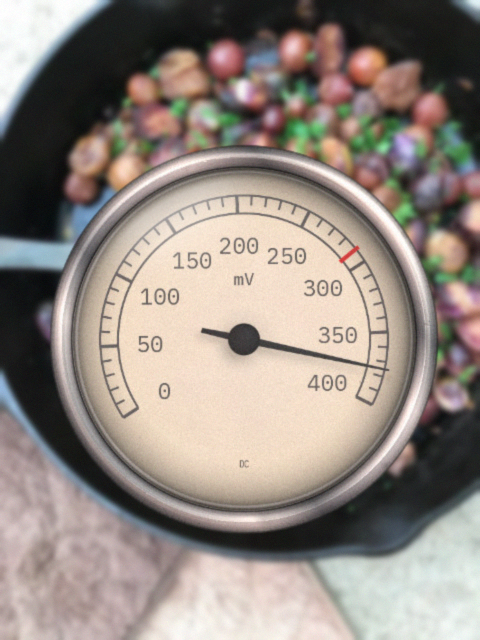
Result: 375 mV
